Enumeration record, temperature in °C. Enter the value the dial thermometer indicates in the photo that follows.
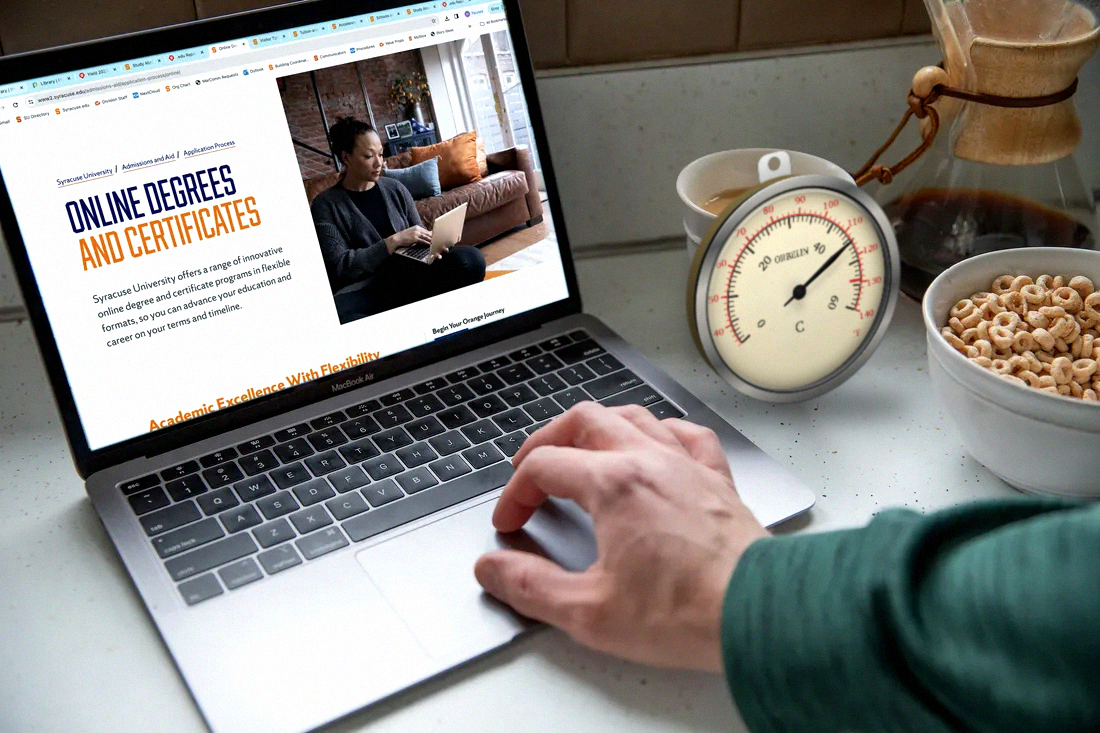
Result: 45 °C
